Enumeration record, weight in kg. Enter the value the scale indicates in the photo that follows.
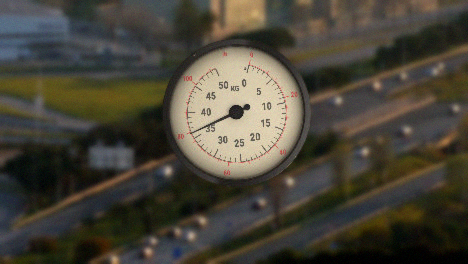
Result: 36 kg
